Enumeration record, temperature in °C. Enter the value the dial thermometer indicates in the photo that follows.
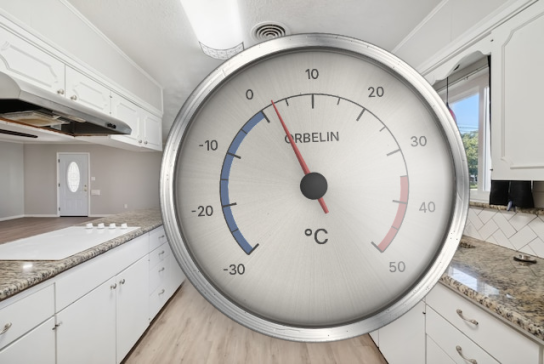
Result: 2.5 °C
